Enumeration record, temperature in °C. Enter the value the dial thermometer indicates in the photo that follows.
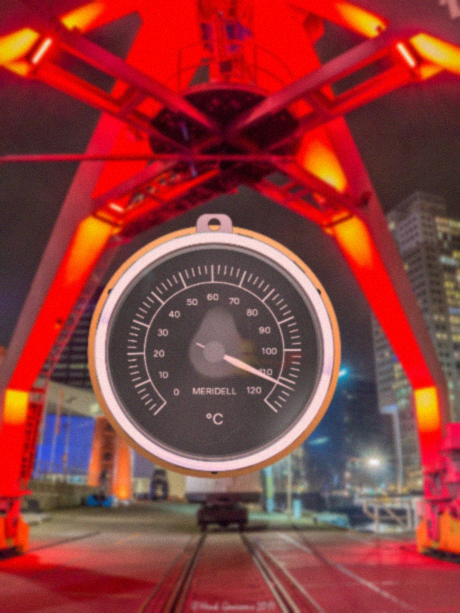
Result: 112 °C
